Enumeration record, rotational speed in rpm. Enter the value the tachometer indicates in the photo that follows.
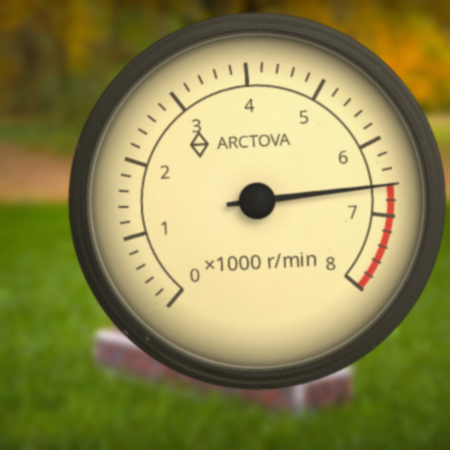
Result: 6600 rpm
